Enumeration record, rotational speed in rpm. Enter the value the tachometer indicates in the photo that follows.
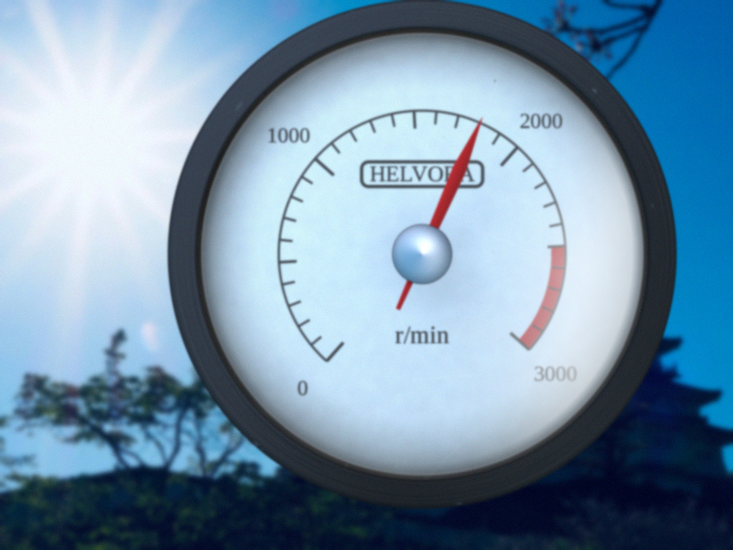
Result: 1800 rpm
